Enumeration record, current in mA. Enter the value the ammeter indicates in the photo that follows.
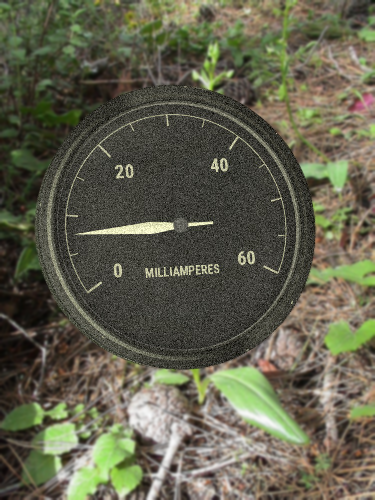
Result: 7.5 mA
